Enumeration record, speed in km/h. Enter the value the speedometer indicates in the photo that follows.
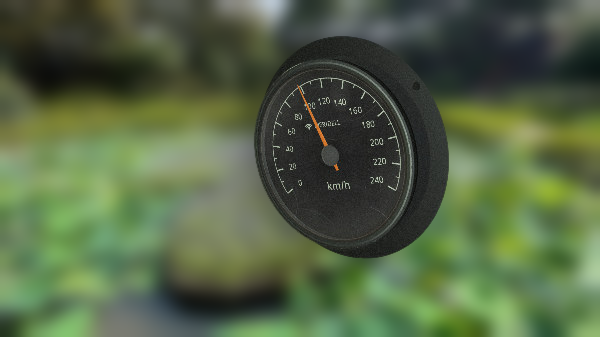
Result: 100 km/h
